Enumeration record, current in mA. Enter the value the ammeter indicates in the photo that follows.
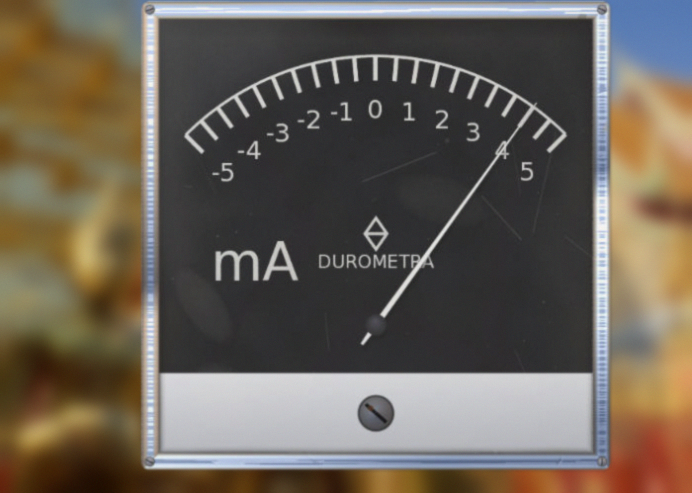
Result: 4 mA
